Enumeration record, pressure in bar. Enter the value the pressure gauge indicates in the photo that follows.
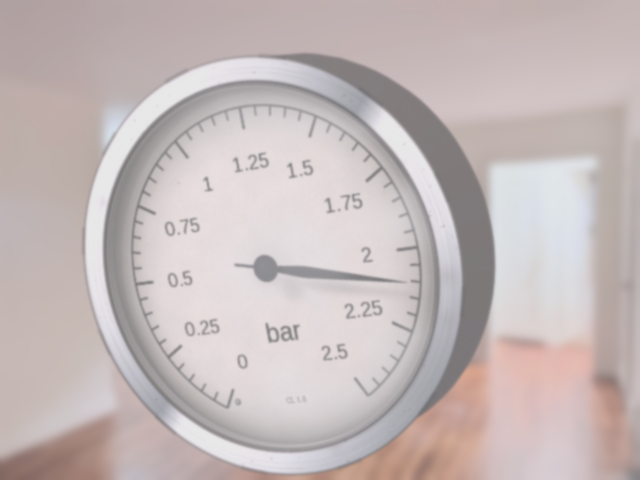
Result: 2.1 bar
